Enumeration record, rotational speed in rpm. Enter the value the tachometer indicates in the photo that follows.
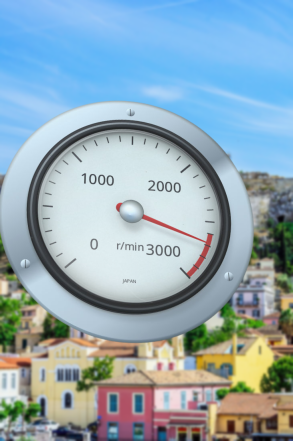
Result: 2700 rpm
